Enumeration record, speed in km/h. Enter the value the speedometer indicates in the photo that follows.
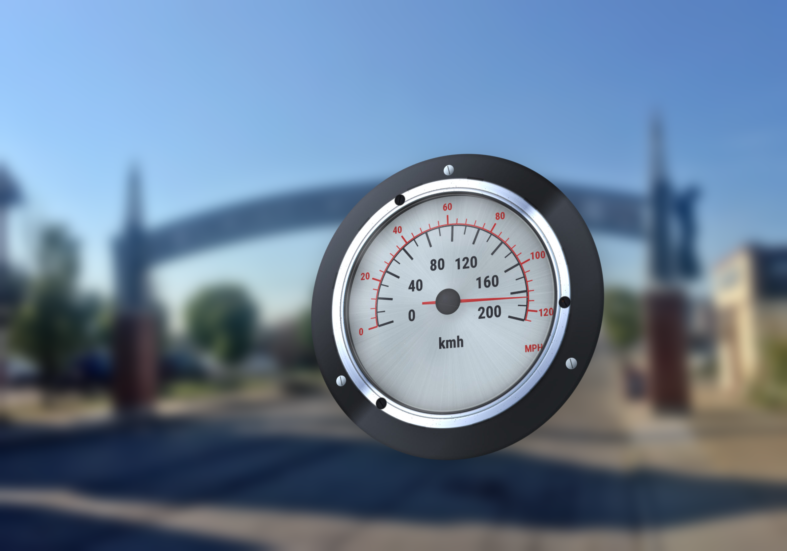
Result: 185 km/h
